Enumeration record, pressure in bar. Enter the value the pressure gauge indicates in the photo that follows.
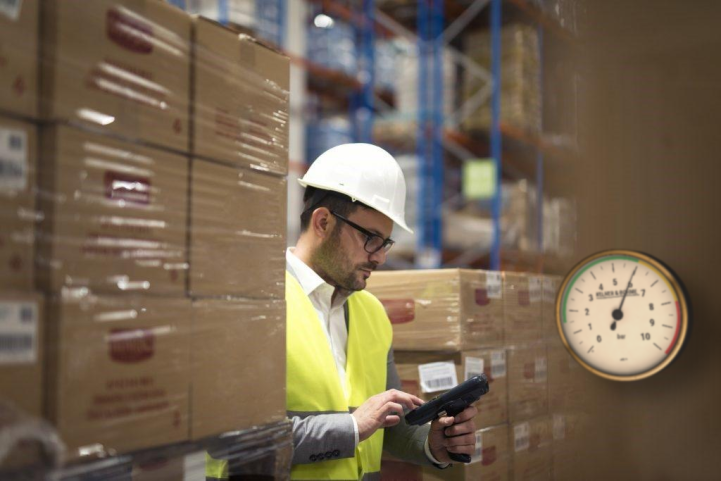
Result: 6 bar
